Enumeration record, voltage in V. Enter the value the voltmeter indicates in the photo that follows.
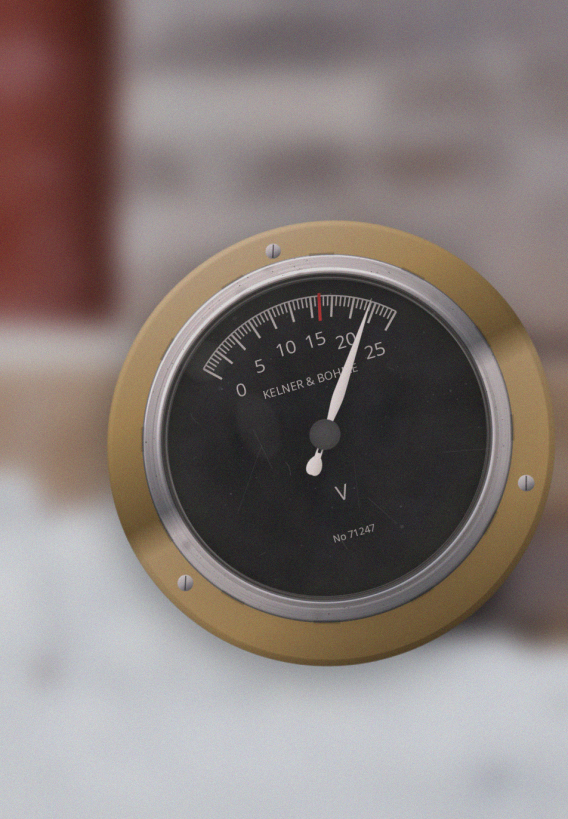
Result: 22 V
